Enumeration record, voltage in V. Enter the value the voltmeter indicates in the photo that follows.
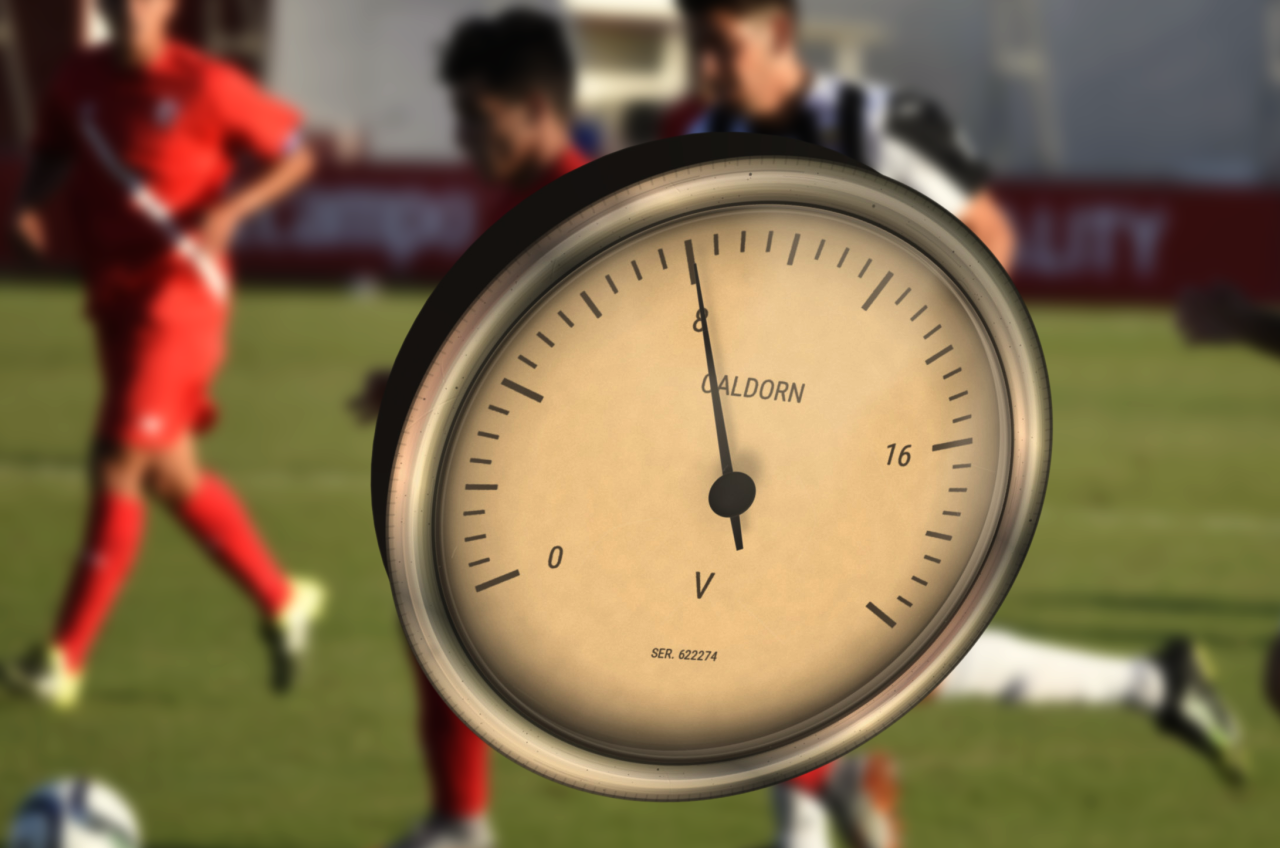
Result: 8 V
